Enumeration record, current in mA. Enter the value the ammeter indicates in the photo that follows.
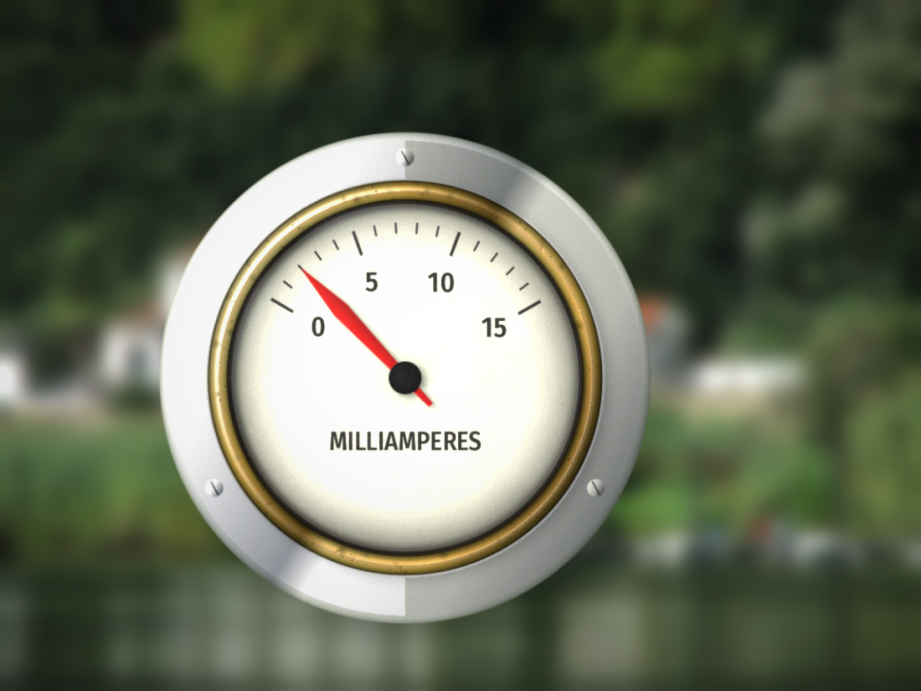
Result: 2 mA
